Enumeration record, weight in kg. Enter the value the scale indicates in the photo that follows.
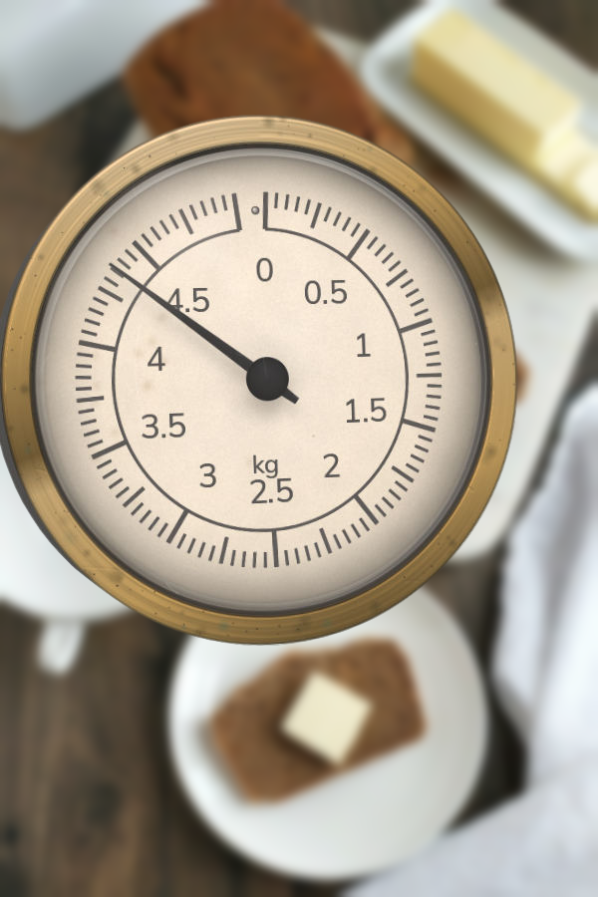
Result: 4.35 kg
